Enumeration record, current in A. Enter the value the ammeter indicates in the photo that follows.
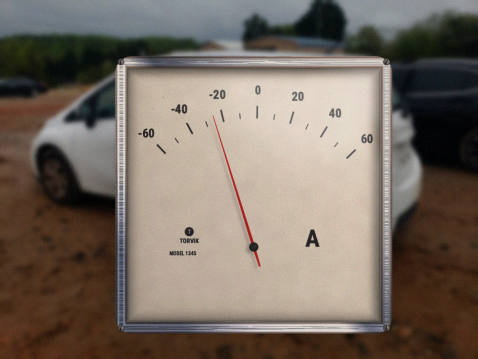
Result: -25 A
